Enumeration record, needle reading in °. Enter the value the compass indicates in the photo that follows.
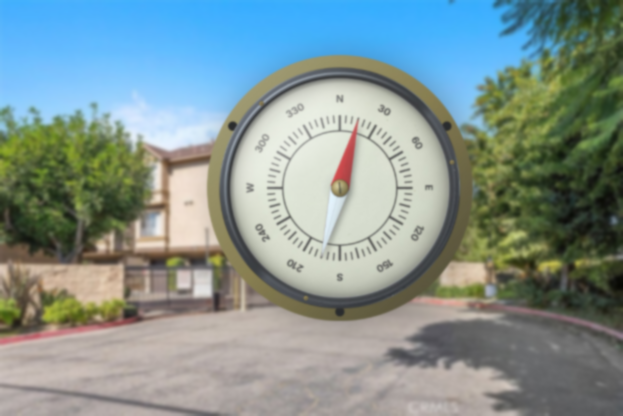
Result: 15 °
